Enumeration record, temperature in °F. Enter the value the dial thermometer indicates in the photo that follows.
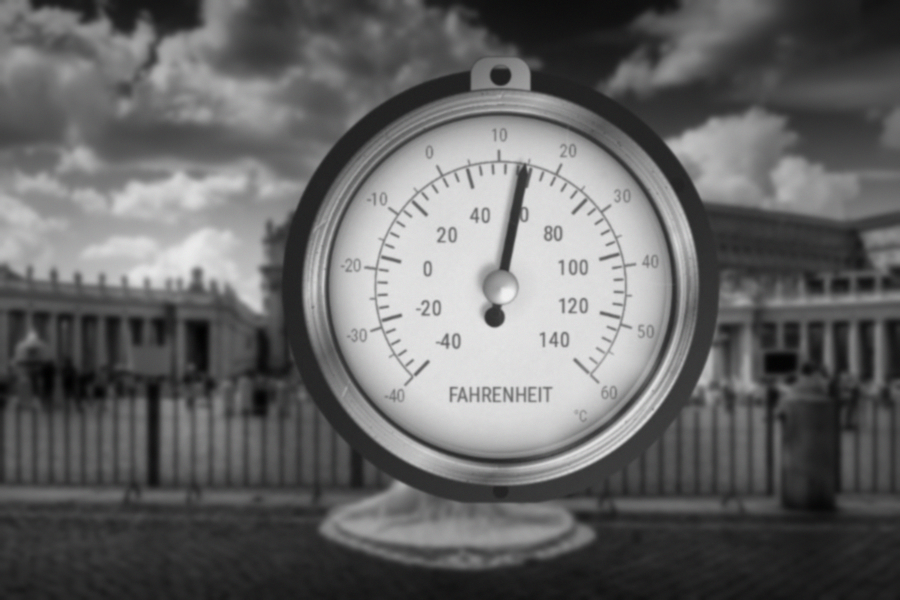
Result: 58 °F
